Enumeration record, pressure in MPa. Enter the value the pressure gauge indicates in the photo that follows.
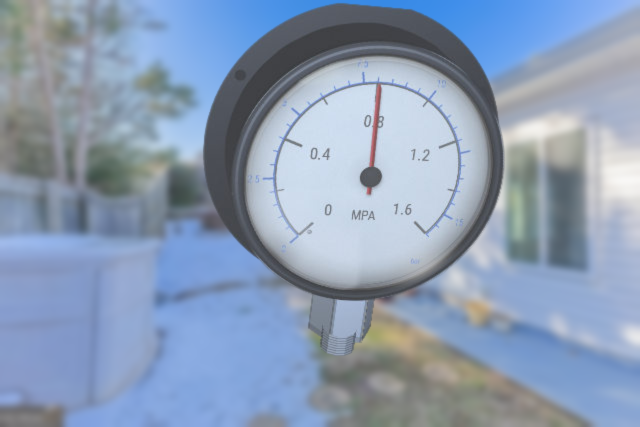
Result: 0.8 MPa
